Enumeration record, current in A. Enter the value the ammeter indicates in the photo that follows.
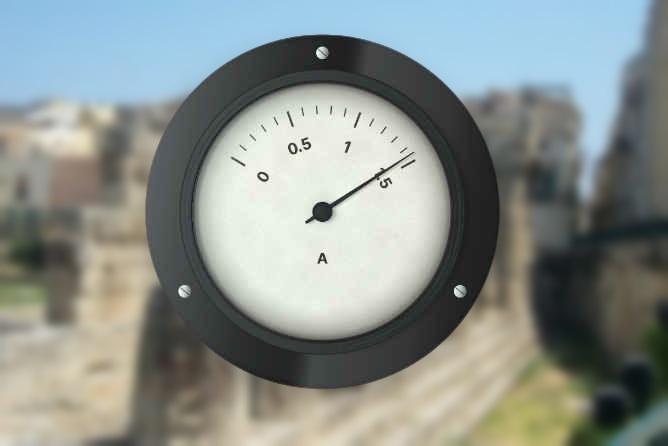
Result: 1.45 A
